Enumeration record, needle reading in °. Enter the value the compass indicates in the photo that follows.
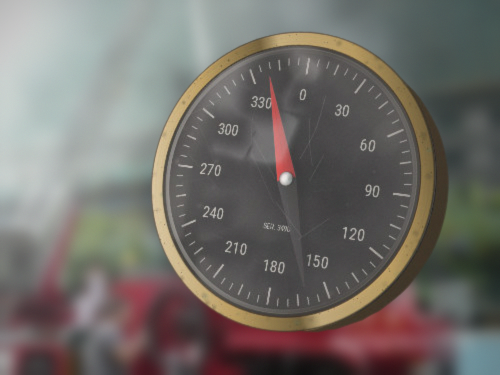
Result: 340 °
